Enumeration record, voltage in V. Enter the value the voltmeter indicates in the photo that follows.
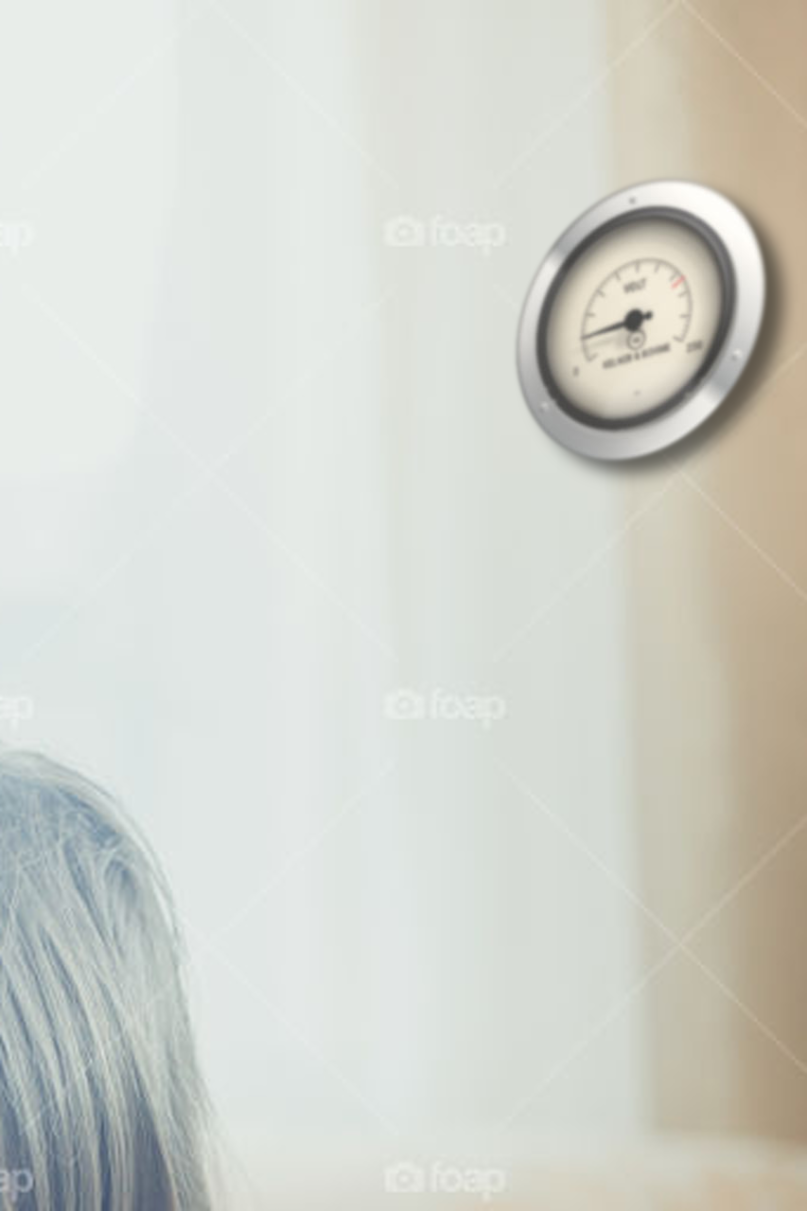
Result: 25 V
